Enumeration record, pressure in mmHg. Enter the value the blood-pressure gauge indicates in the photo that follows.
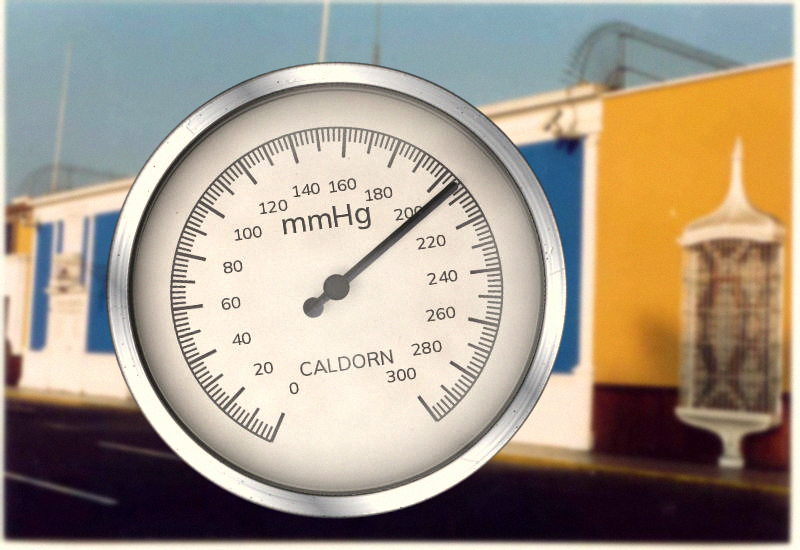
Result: 206 mmHg
